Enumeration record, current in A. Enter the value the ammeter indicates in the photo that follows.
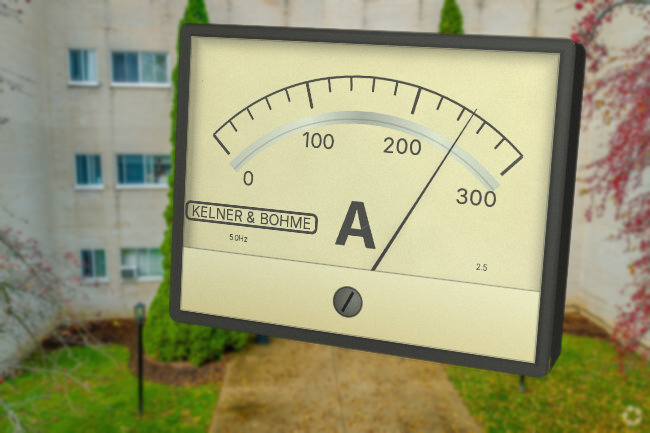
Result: 250 A
